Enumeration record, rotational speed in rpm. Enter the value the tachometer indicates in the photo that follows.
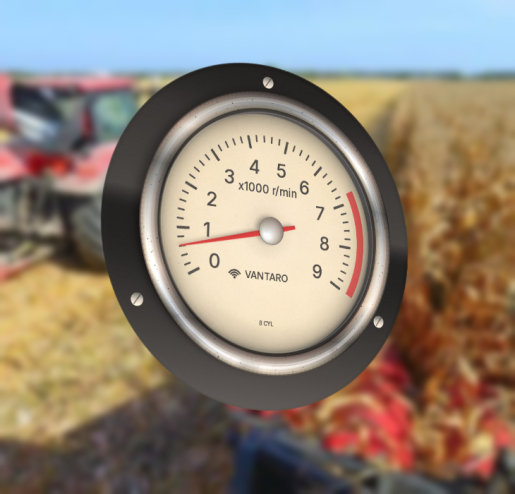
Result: 600 rpm
